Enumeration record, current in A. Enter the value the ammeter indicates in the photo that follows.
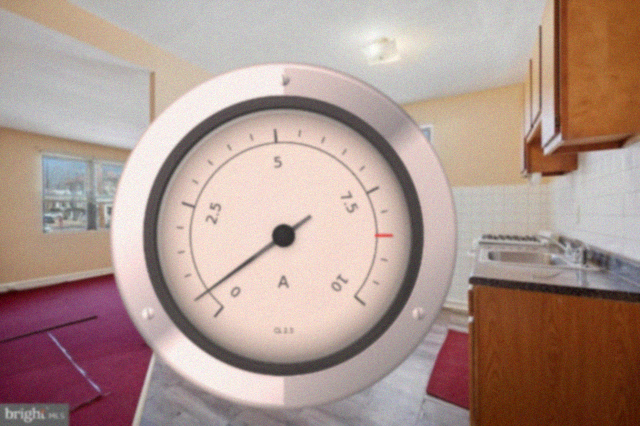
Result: 0.5 A
